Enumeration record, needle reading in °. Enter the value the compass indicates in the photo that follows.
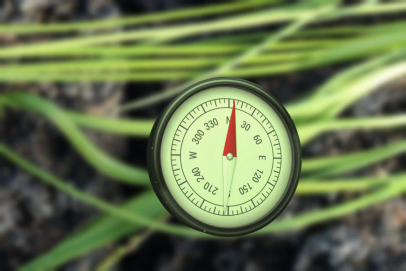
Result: 5 °
